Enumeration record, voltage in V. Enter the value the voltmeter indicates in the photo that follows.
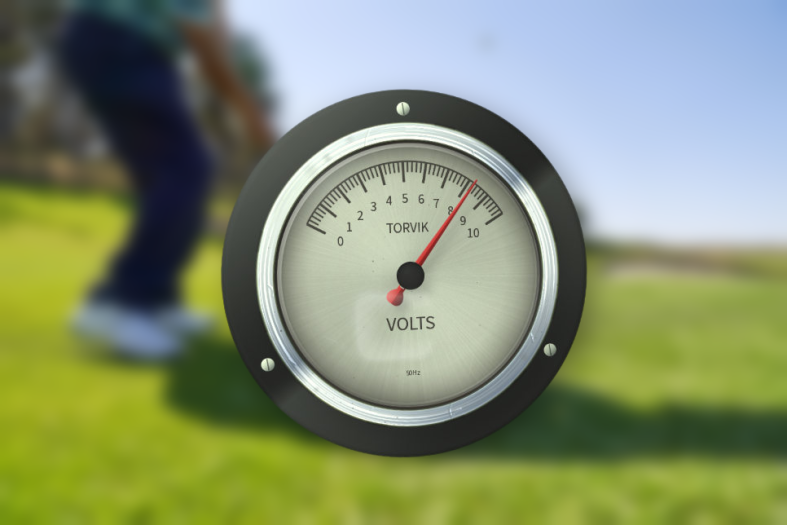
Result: 8.2 V
